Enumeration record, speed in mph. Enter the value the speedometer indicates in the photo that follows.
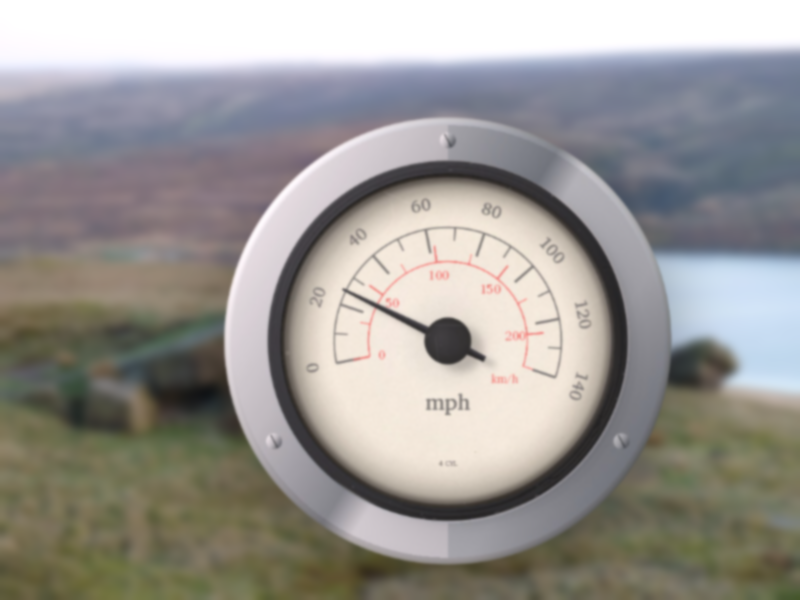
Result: 25 mph
